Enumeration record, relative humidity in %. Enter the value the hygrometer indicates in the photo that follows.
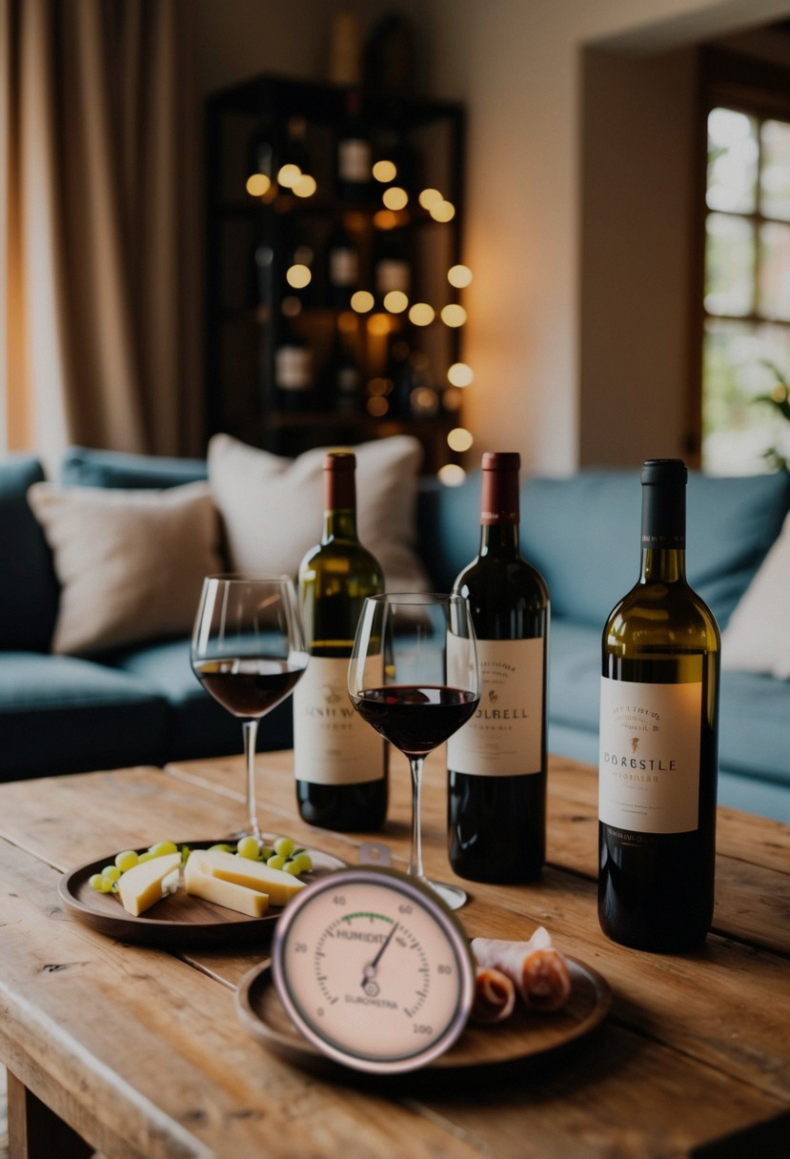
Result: 60 %
